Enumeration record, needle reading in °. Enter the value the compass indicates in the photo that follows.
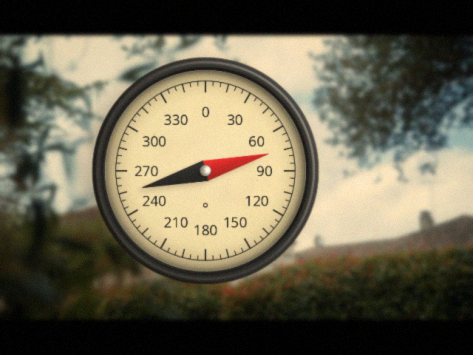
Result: 75 °
